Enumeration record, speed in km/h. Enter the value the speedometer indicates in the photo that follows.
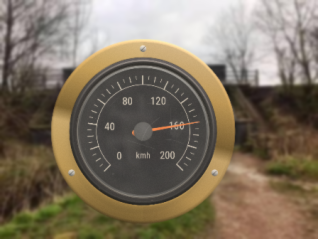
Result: 160 km/h
